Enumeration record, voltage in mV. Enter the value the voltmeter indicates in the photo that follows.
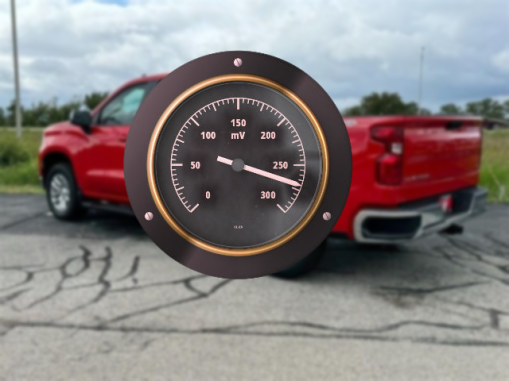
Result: 270 mV
